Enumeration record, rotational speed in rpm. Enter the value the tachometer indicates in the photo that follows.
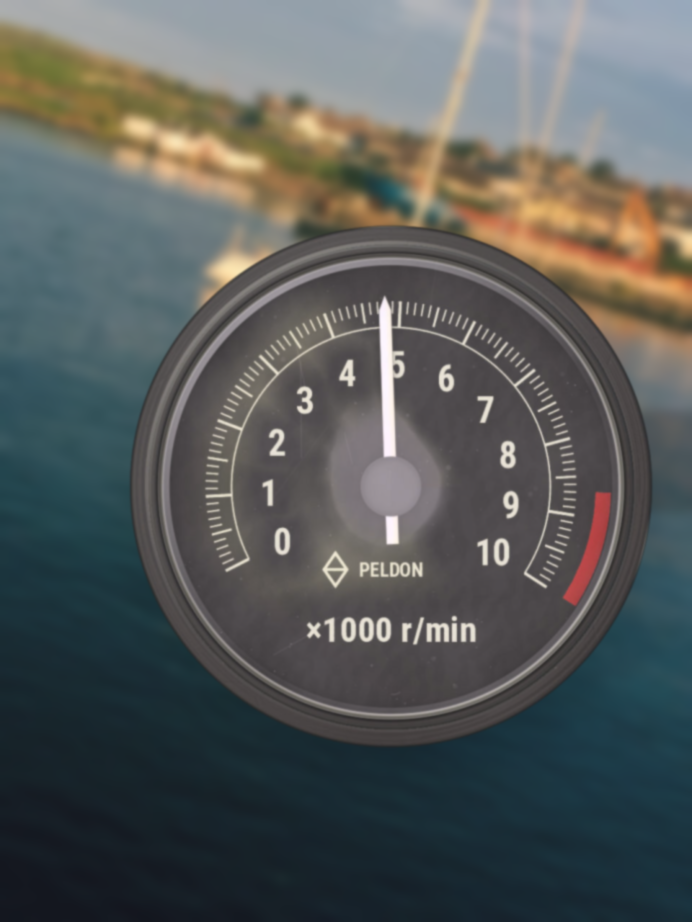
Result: 4800 rpm
